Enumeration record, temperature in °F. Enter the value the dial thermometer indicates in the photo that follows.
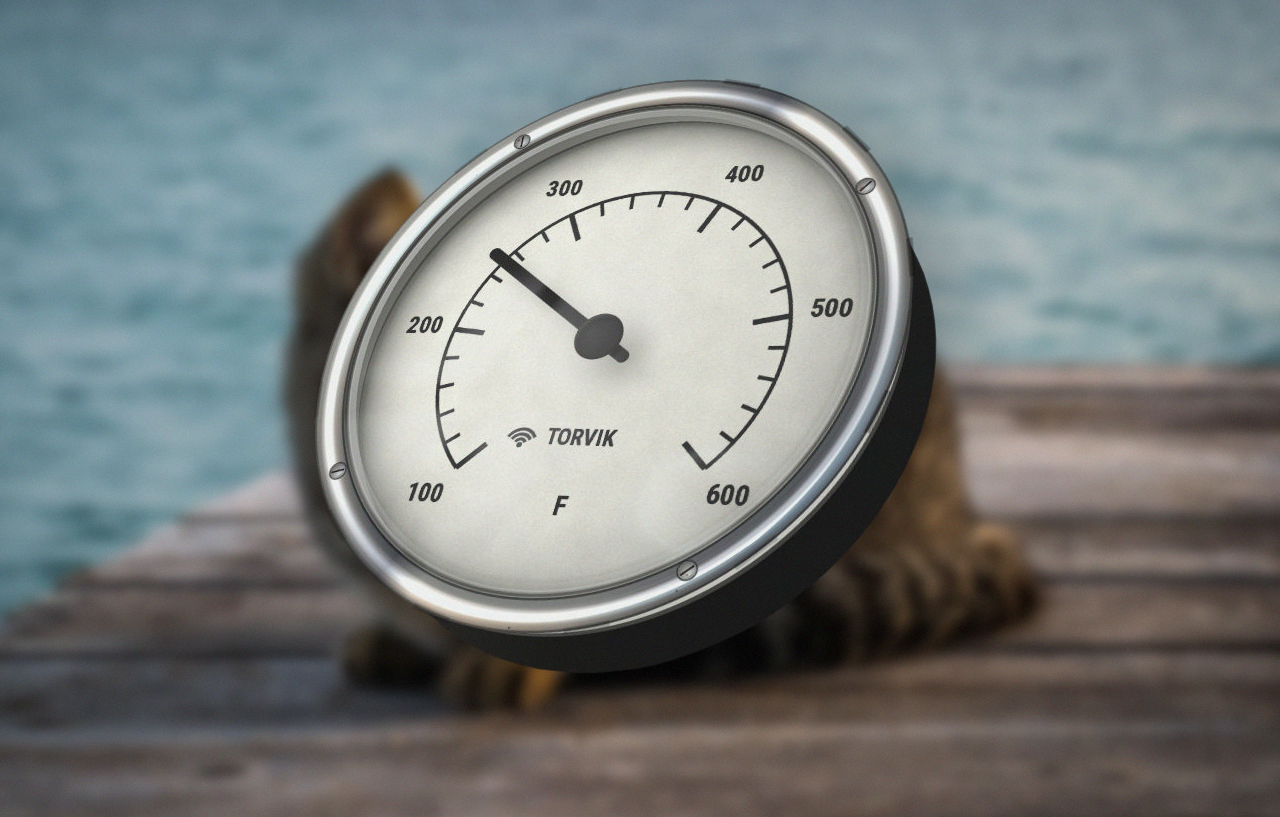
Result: 250 °F
